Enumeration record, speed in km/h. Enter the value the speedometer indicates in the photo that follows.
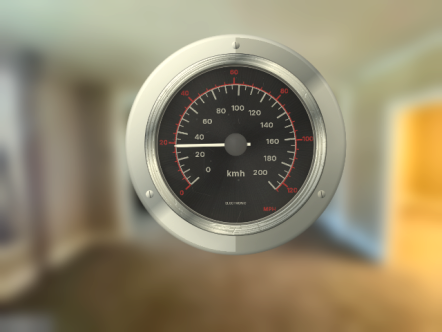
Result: 30 km/h
